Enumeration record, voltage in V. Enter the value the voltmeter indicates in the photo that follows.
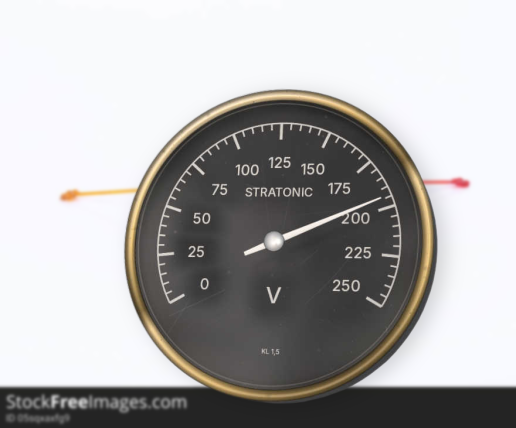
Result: 195 V
